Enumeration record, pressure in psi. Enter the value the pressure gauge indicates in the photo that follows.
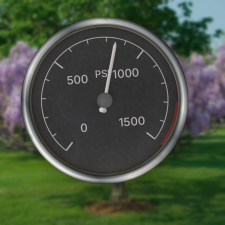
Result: 850 psi
